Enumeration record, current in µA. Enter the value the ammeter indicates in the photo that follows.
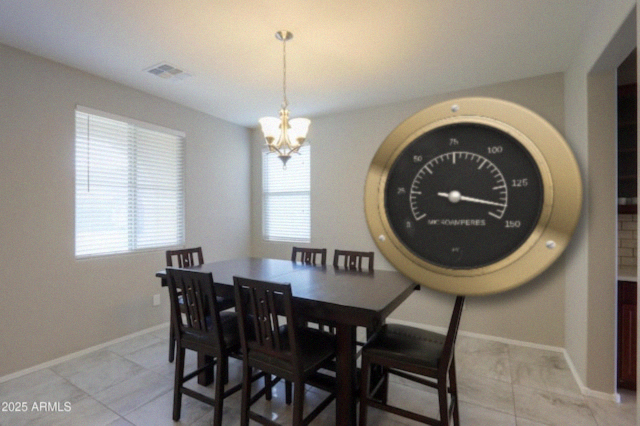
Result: 140 µA
